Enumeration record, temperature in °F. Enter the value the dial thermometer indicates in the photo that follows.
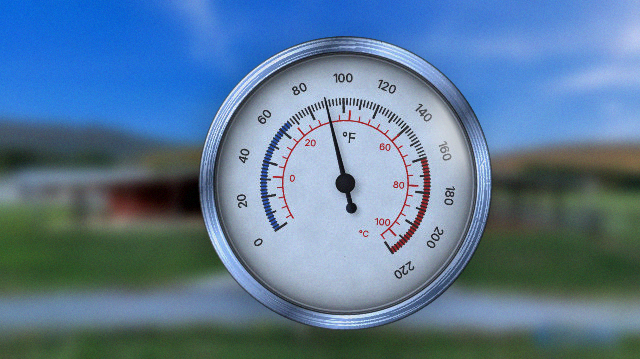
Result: 90 °F
